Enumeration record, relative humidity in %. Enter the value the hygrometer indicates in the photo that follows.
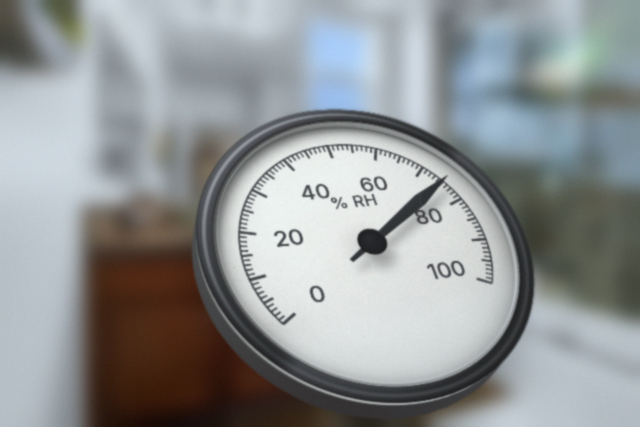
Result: 75 %
